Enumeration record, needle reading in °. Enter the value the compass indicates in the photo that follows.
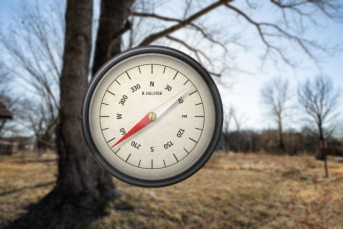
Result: 232.5 °
